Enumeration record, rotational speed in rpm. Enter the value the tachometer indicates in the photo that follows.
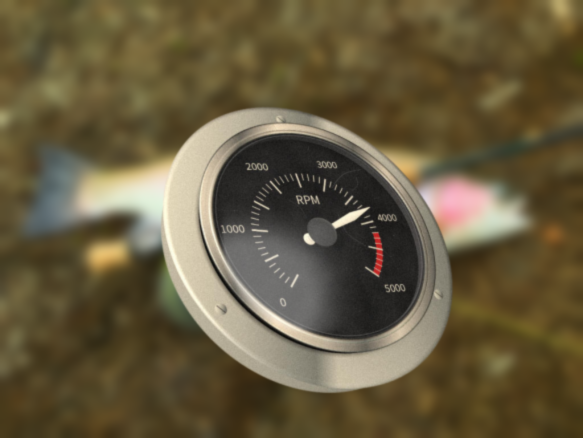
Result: 3800 rpm
